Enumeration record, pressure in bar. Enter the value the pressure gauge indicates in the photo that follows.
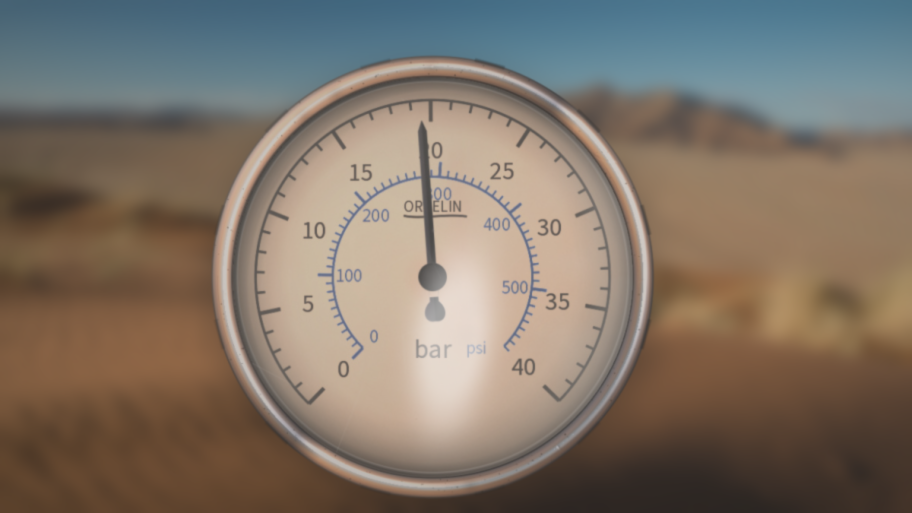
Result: 19.5 bar
